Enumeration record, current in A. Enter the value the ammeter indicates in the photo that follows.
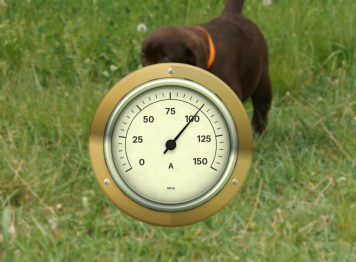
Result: 100 A
